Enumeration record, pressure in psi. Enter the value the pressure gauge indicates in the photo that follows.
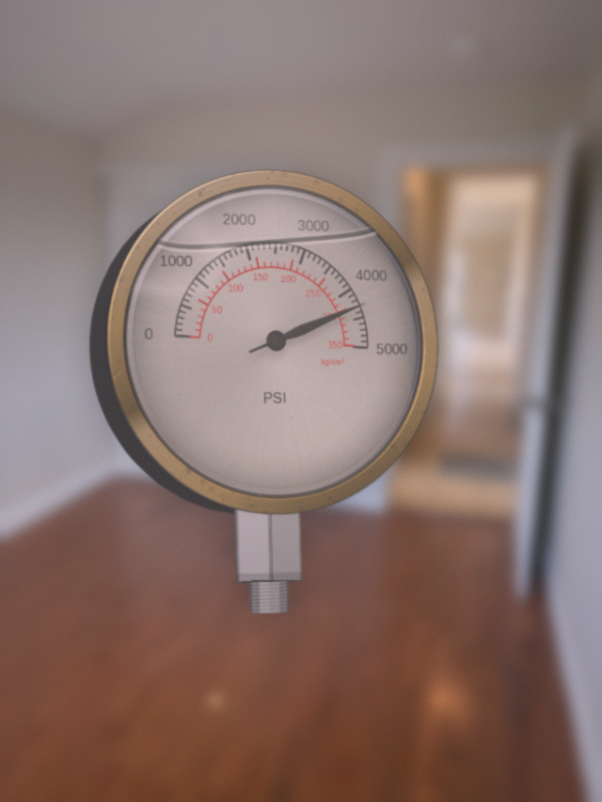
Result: 4300 psi
